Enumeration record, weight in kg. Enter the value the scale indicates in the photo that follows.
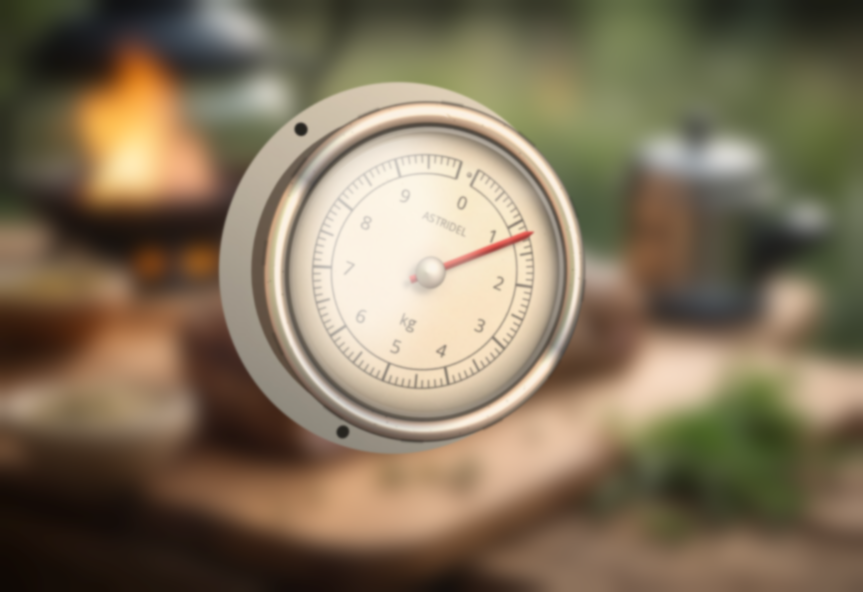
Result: 1.2 kg
